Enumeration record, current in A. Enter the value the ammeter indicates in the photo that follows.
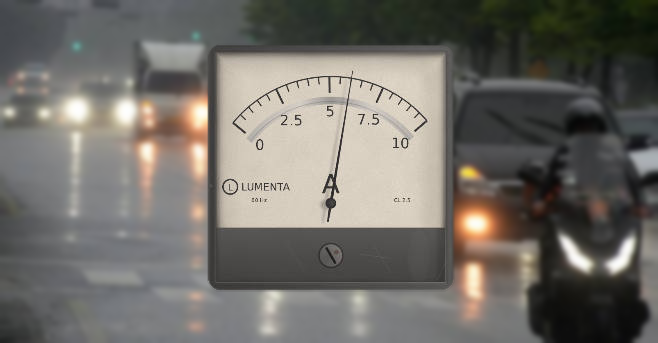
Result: 6 A
